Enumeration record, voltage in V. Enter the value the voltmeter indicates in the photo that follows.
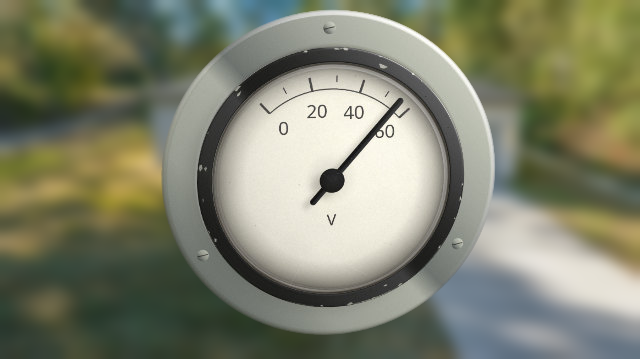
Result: 55 V
